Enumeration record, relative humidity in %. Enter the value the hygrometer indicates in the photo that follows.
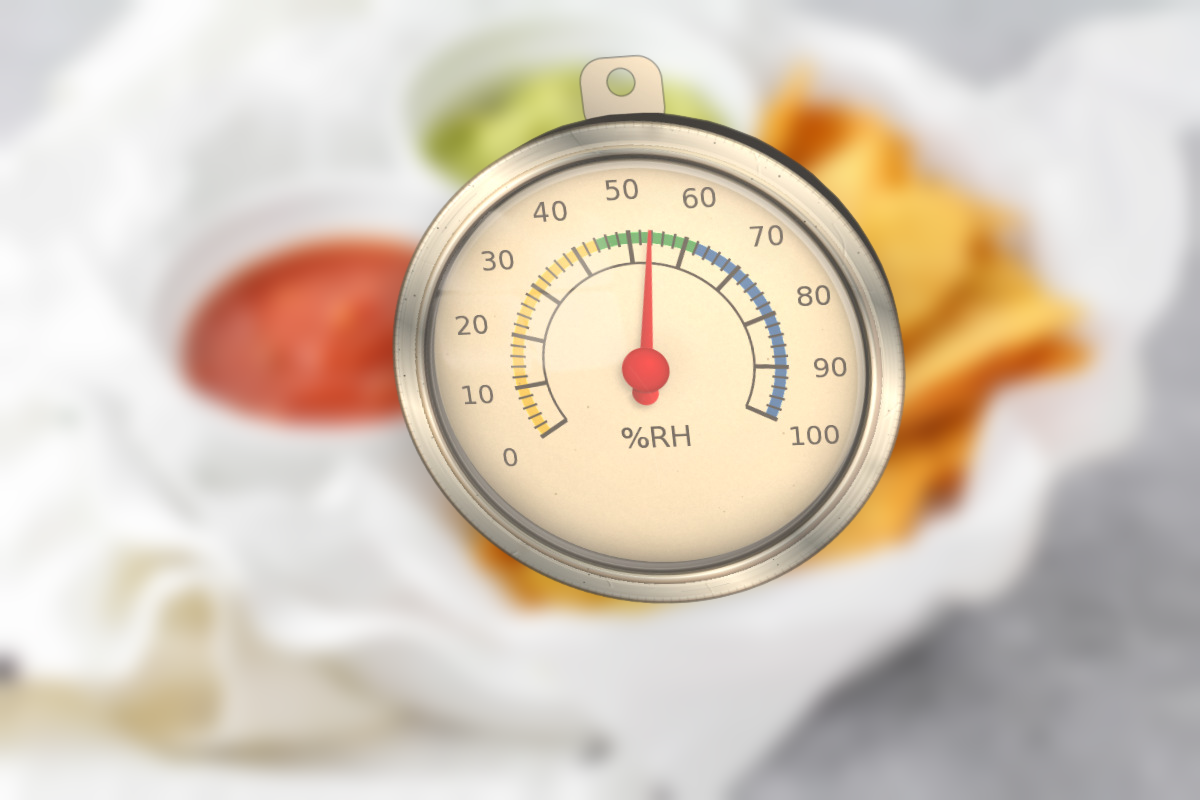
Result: 54 %
